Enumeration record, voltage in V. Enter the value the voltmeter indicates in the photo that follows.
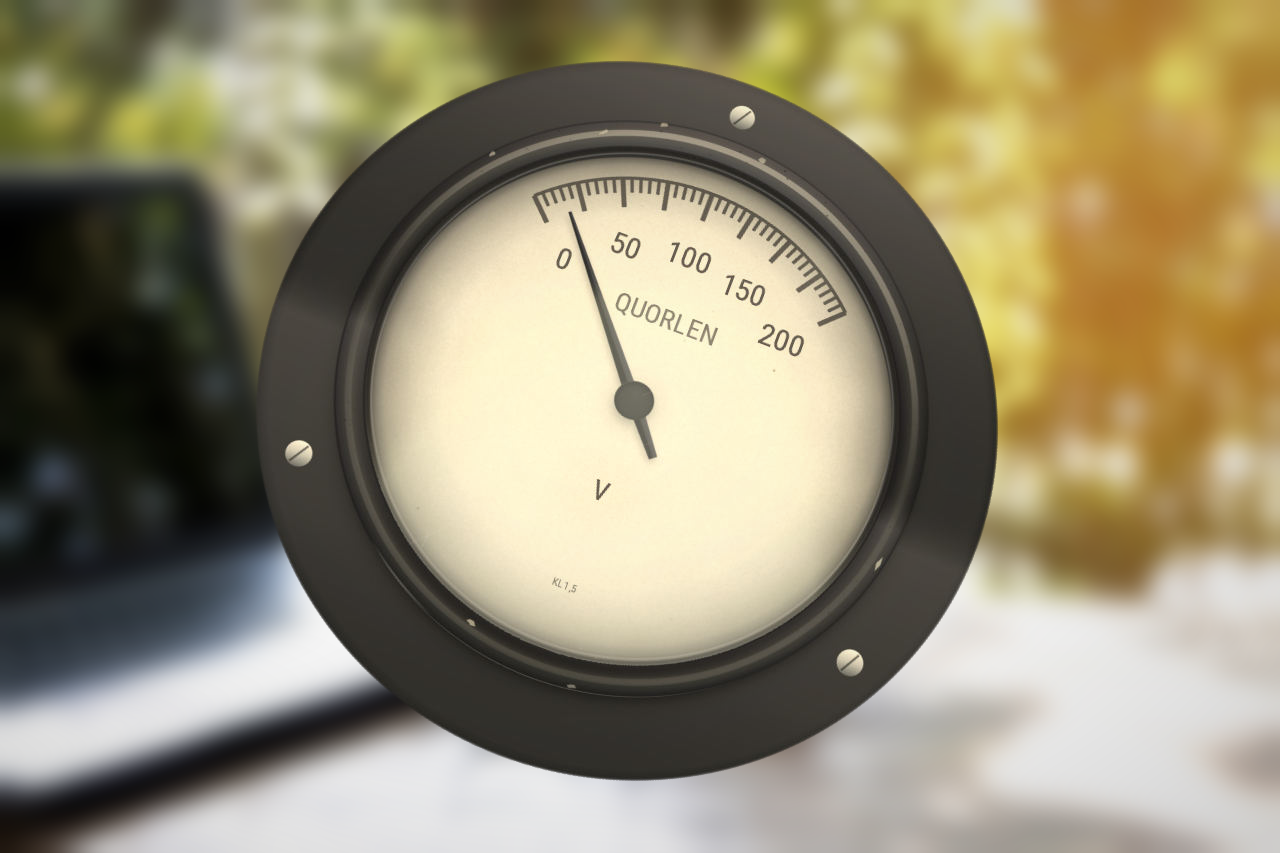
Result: 15 V
